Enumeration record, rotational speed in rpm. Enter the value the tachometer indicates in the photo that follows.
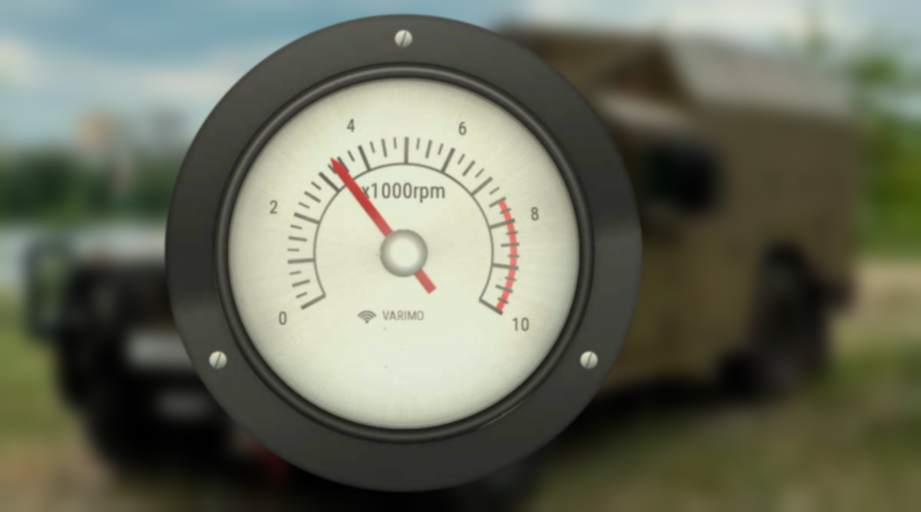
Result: 3375 rpm
